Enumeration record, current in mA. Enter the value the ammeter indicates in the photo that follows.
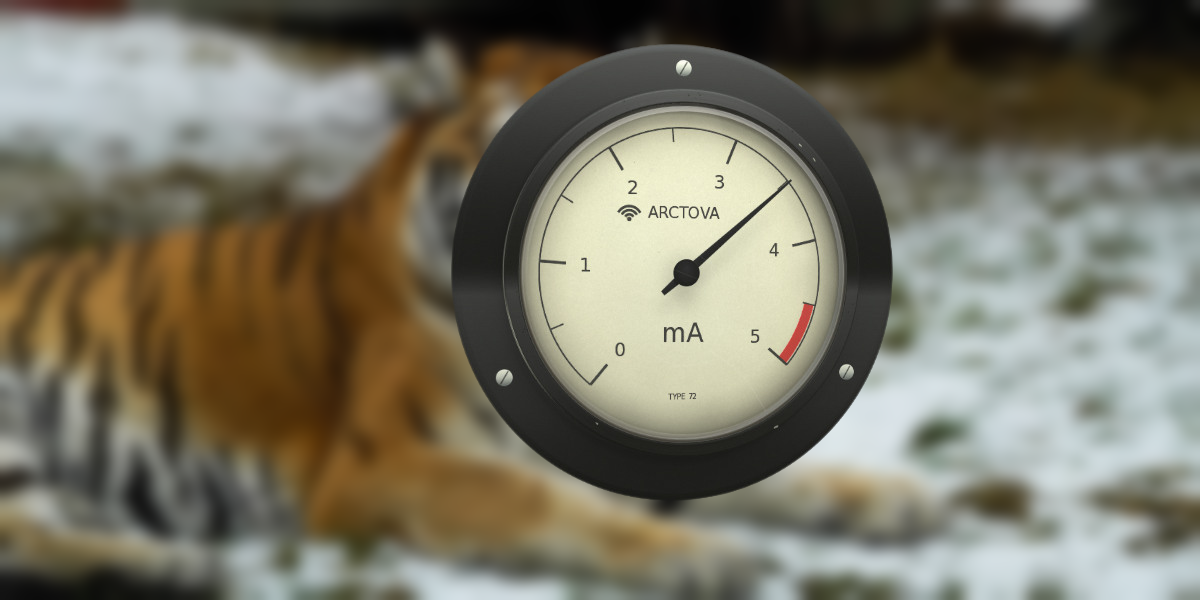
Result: 3.5 mA
